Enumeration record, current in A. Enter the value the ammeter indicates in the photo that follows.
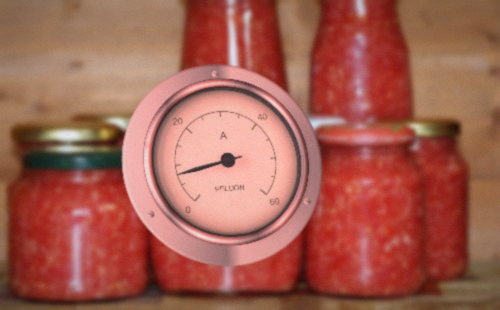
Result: 7.5 A
